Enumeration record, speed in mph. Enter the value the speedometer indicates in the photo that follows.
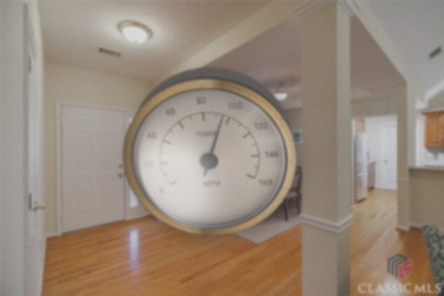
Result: 95 mph
